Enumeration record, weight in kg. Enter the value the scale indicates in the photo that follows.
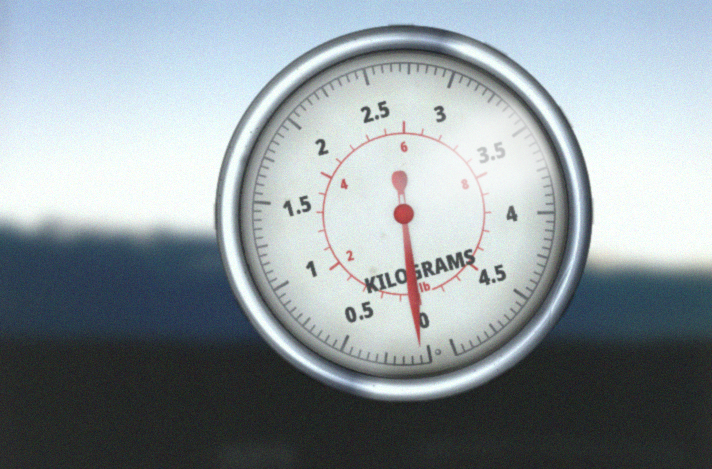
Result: 0.05 kg
